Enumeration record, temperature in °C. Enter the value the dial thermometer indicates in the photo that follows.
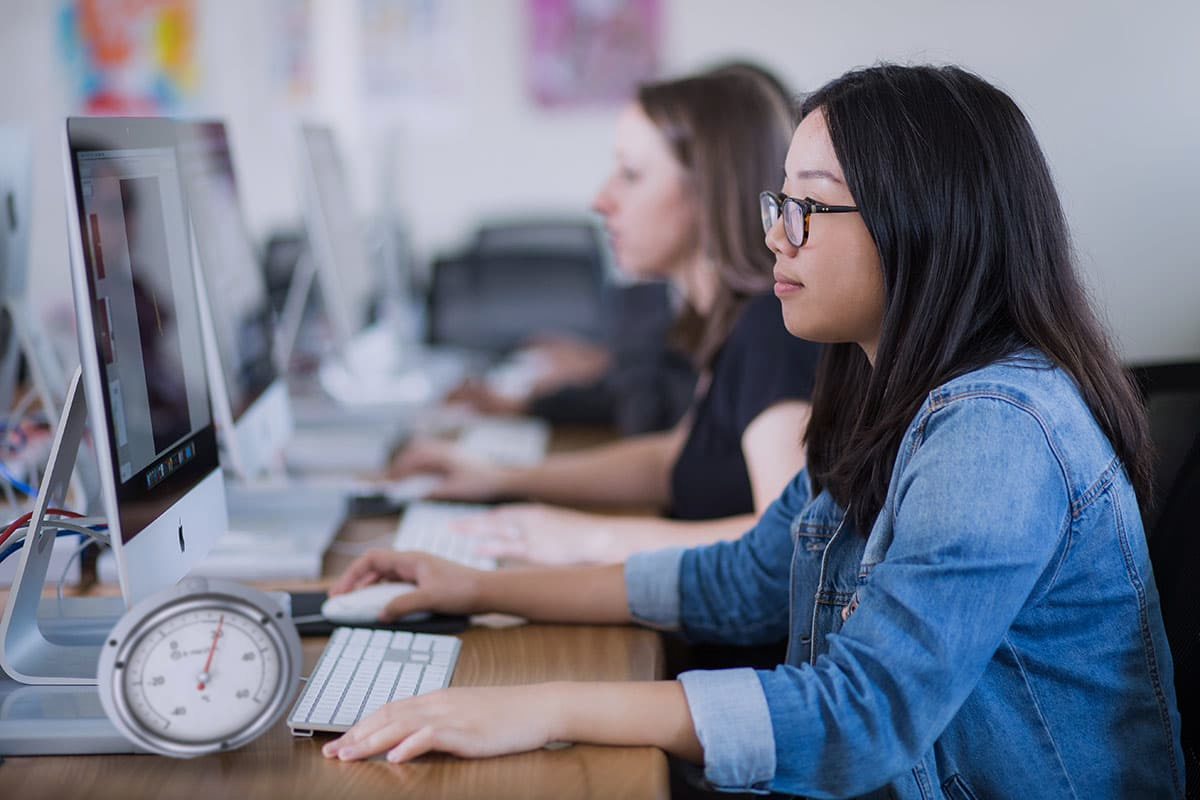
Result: 20 °C
